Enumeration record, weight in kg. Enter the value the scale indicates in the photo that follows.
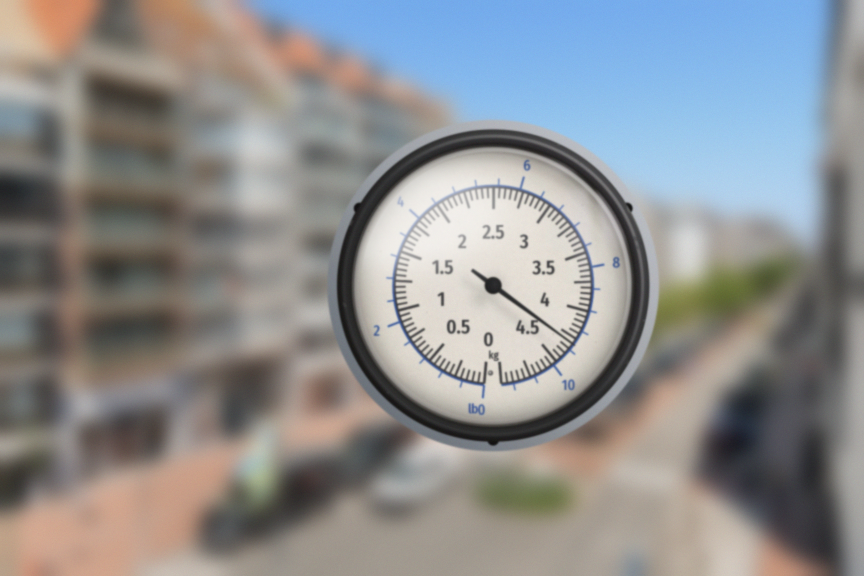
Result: 4.3 kg
